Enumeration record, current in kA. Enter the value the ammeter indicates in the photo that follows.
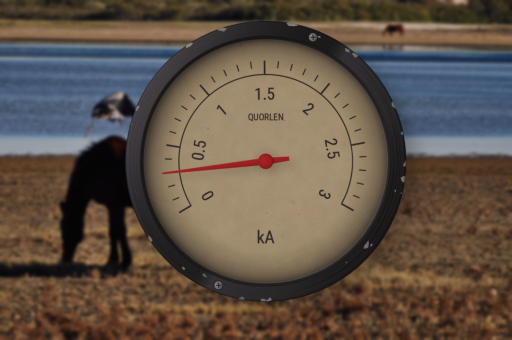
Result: 0.3 kA
